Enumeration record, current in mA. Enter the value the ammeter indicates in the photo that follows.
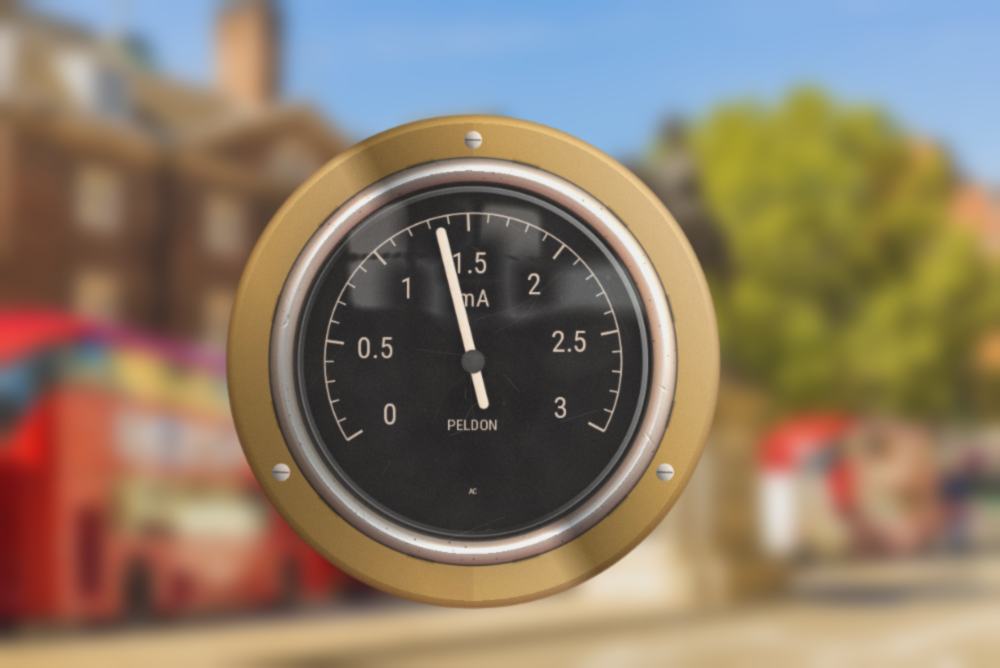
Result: 1.35 mA
